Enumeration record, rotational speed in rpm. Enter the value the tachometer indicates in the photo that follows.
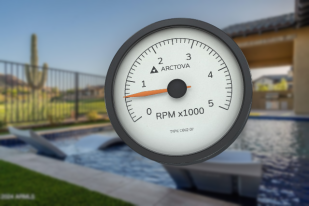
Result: 600 rpm
